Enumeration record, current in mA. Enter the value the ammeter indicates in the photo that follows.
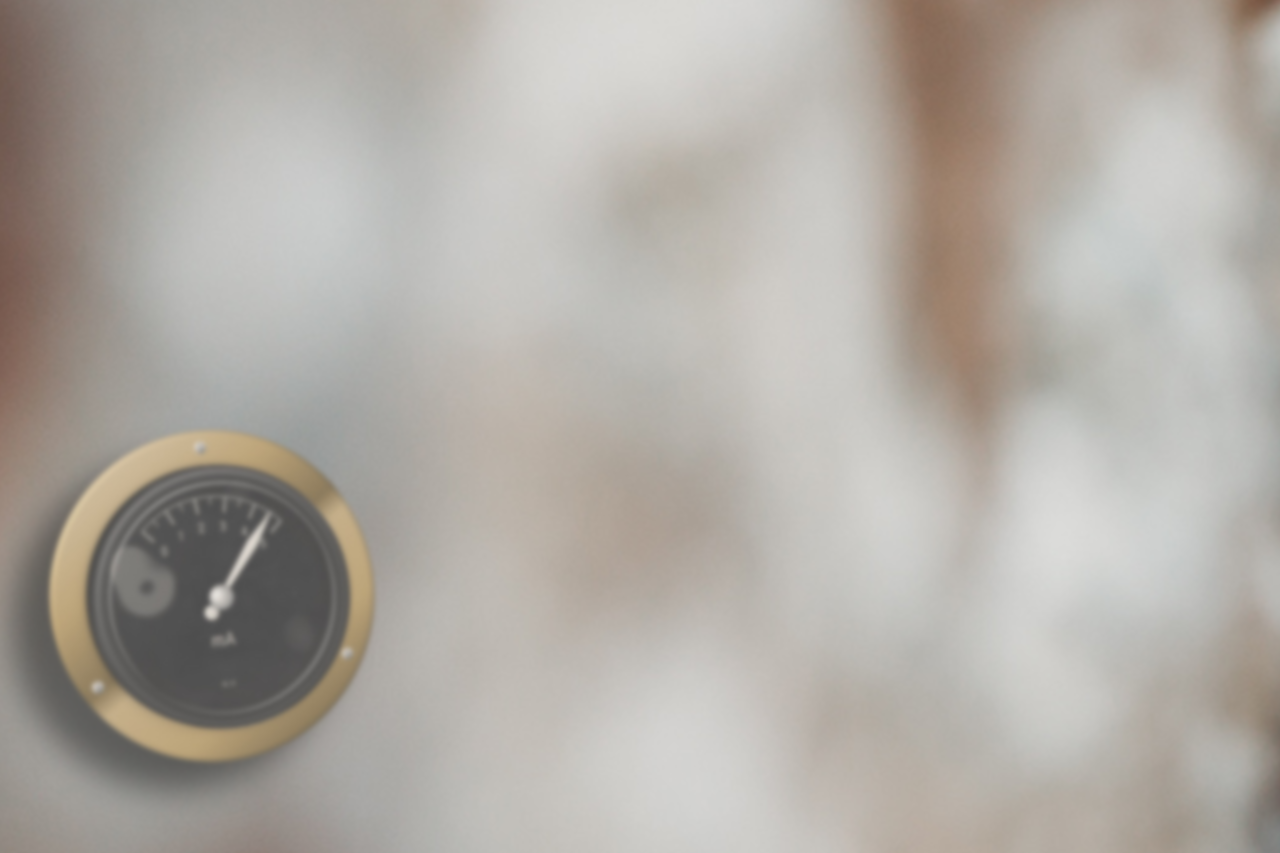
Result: 4.5 mA
